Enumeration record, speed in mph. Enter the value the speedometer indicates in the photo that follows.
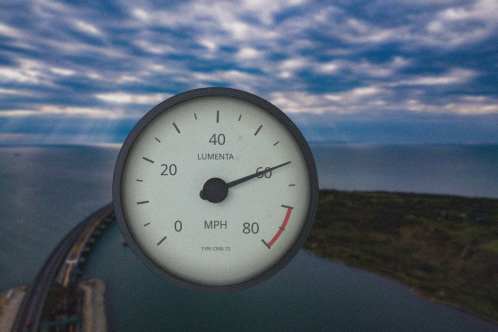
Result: 60 mph
